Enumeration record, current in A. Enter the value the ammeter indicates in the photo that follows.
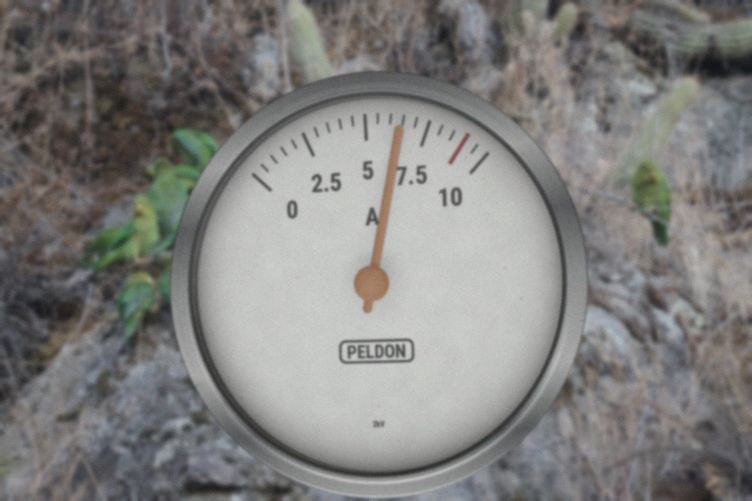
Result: 6.5 A
